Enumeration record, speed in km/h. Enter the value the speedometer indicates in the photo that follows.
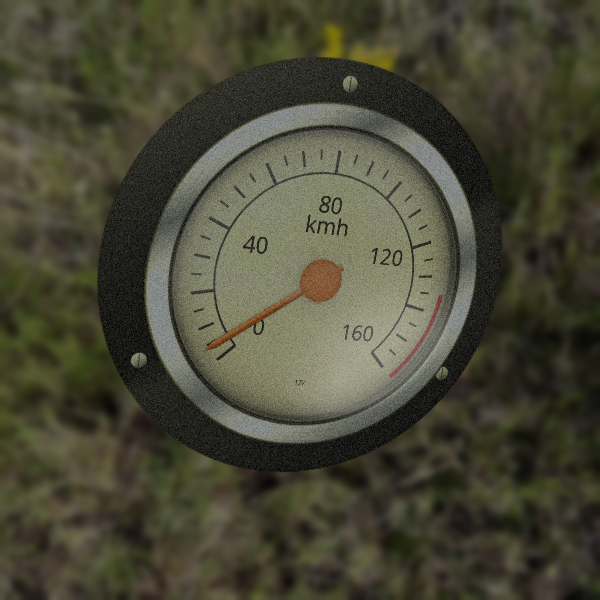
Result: 5 km/h
